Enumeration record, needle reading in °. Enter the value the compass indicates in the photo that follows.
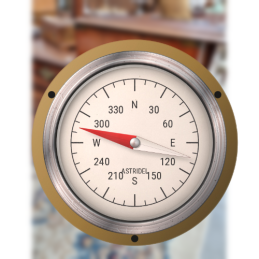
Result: 285 °
